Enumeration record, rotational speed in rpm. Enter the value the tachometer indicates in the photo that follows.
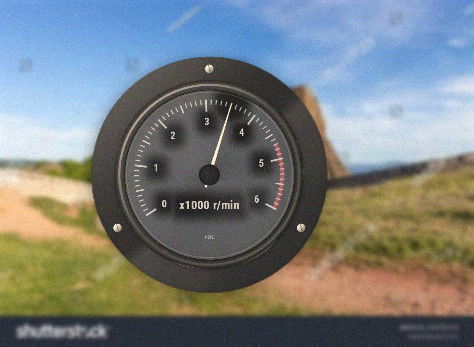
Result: 3500 rpm
